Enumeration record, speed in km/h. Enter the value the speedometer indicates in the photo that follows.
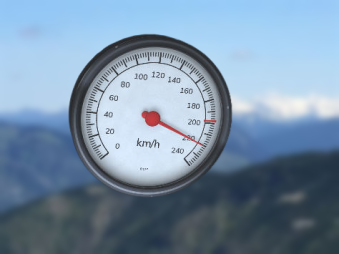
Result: 220 km/h
